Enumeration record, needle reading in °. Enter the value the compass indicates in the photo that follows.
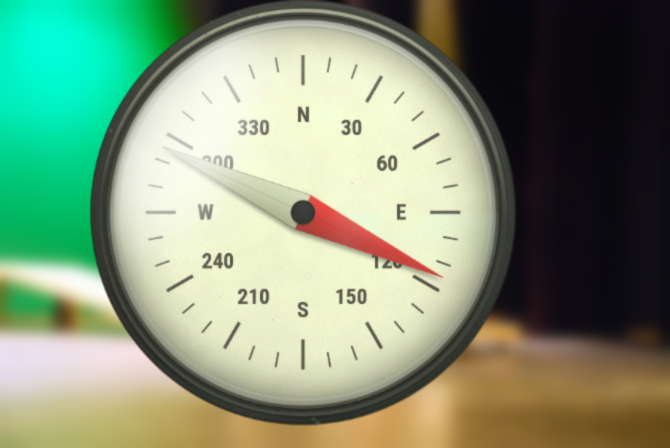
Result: 115 °
